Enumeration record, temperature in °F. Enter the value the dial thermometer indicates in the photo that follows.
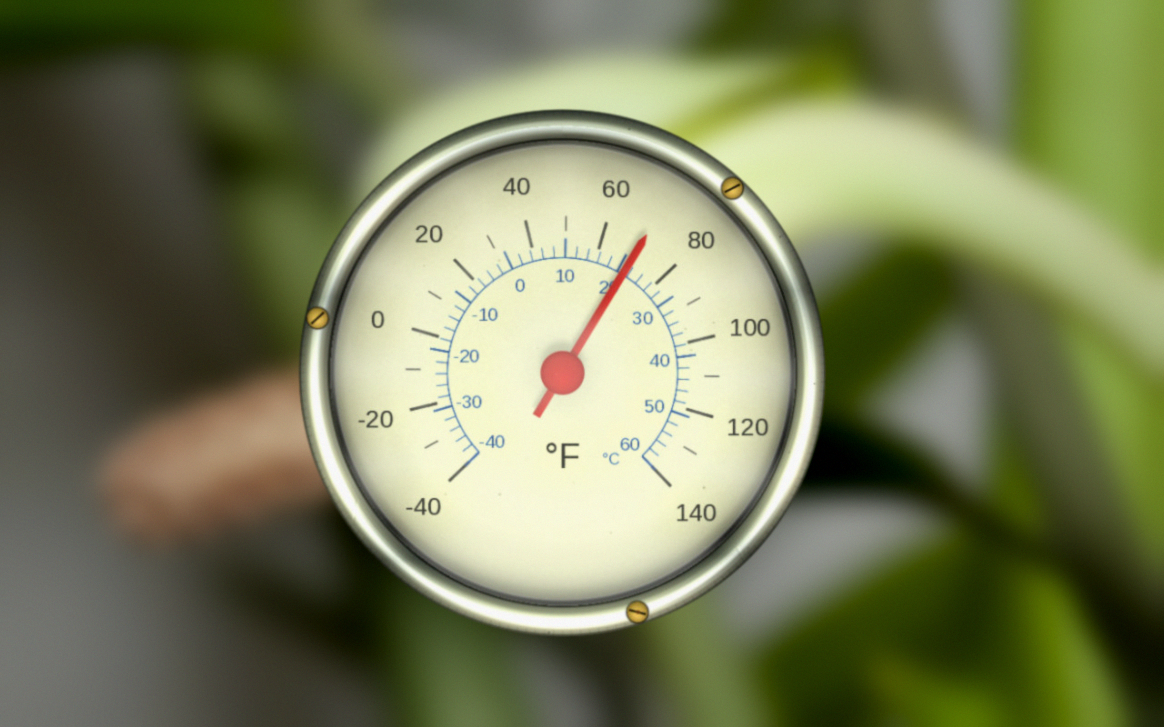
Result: 70 °F
